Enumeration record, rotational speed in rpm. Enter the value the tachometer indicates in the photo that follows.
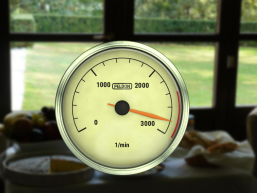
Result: 2800 rpm
